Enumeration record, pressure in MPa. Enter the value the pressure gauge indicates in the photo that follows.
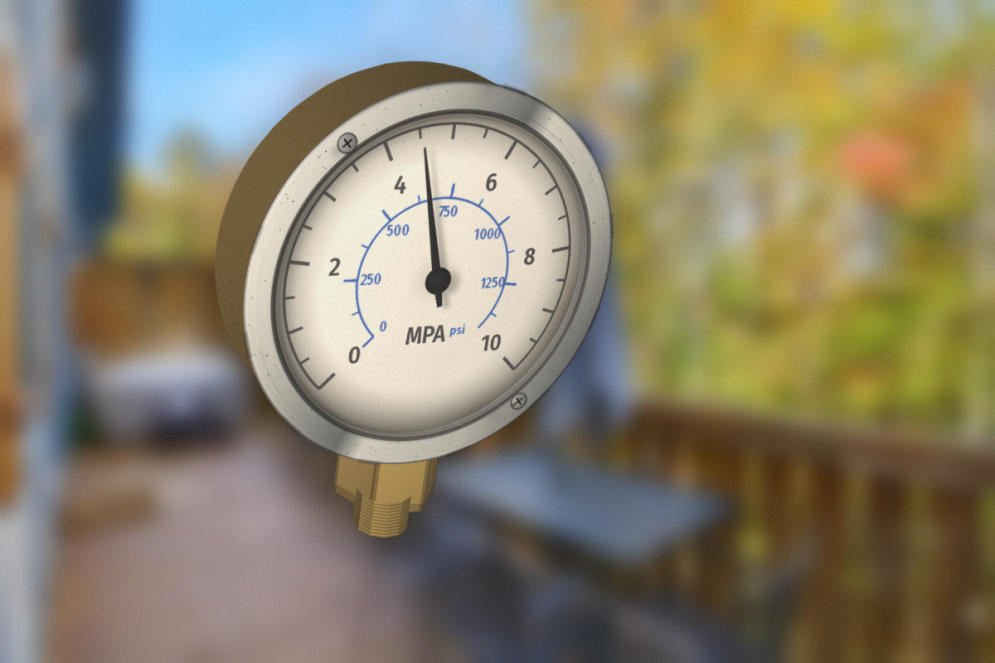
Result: 4.5 MPa
